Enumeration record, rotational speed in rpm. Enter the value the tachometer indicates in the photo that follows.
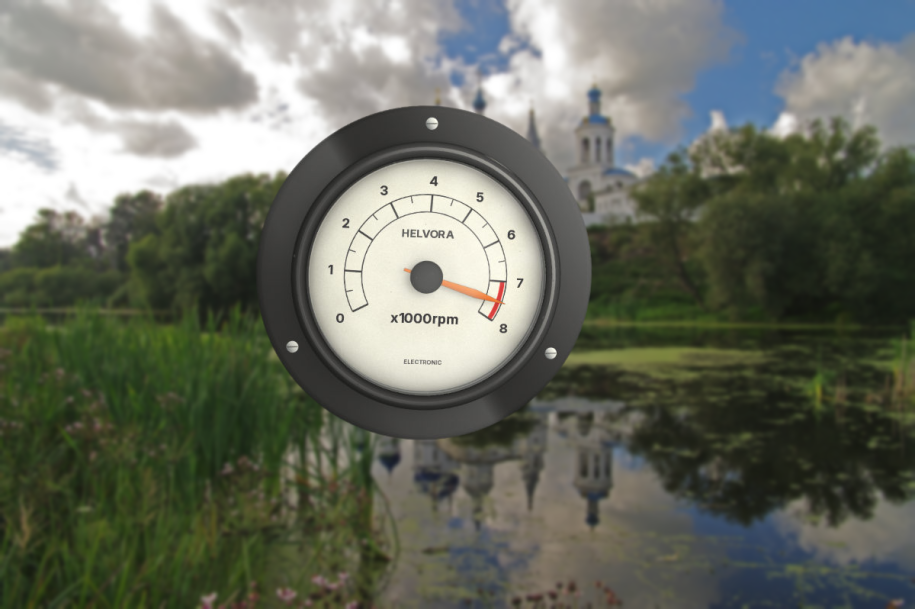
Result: 7500 rpm
